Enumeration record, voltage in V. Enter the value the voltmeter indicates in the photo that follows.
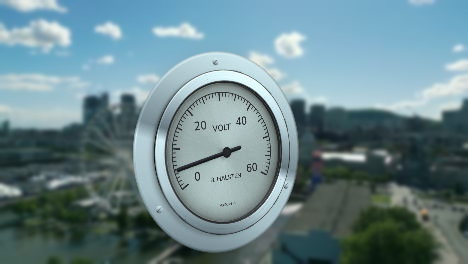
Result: 5 V
